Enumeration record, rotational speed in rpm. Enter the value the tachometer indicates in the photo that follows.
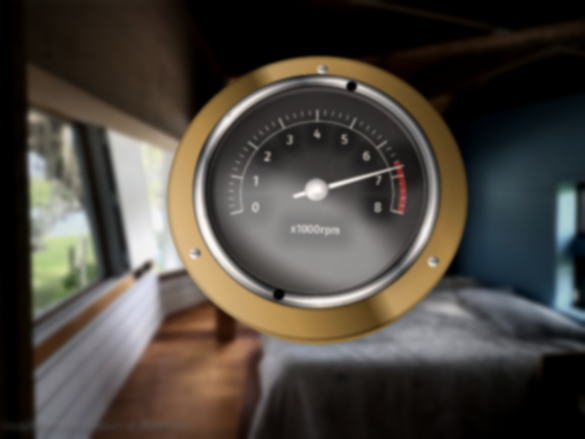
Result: 6800 rpm
